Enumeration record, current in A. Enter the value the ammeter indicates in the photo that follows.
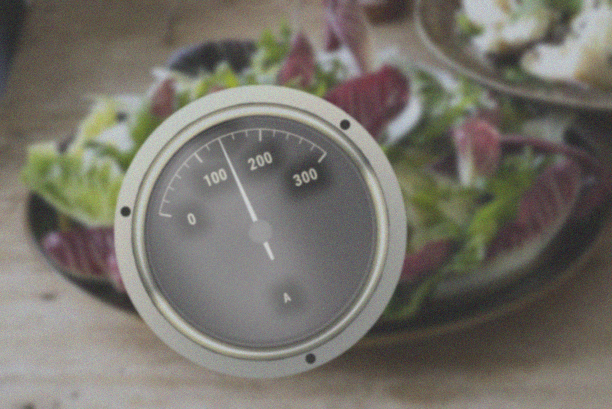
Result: 140 A
